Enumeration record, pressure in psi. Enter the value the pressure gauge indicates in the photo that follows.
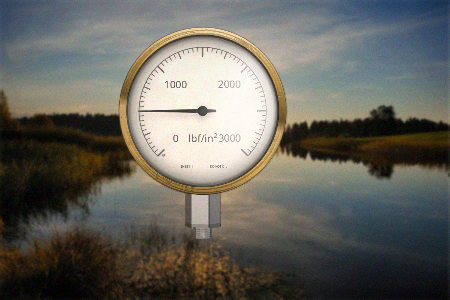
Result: 500 psi
